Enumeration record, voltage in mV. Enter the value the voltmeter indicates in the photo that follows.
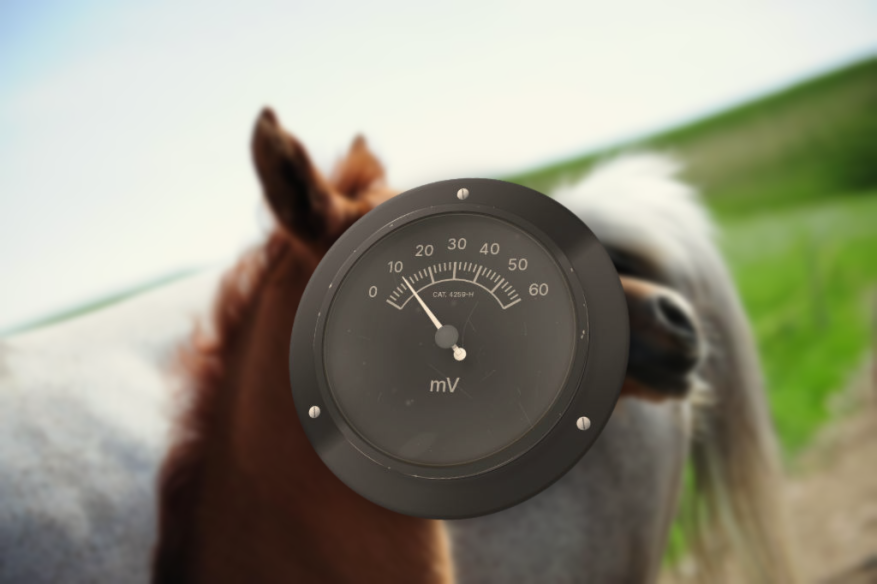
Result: 10 mV
